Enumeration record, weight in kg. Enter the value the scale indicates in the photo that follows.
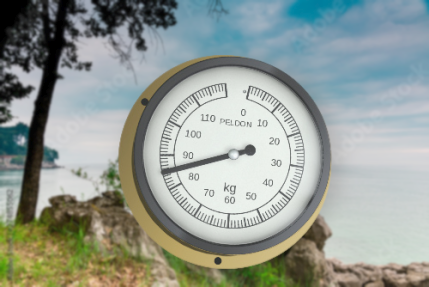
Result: 85 kg
